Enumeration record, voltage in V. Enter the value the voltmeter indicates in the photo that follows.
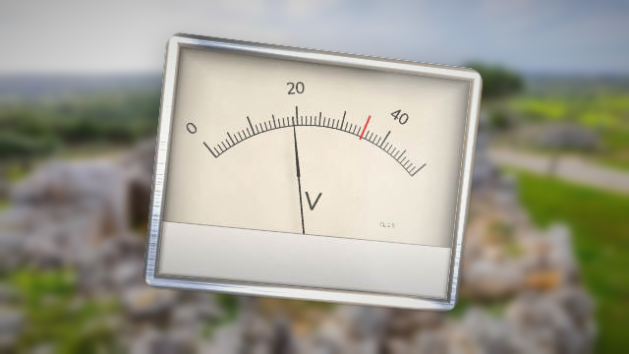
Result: 19 V
